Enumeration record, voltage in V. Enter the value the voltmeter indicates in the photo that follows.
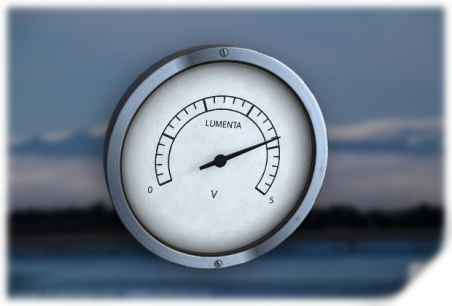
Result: 3.8 V
